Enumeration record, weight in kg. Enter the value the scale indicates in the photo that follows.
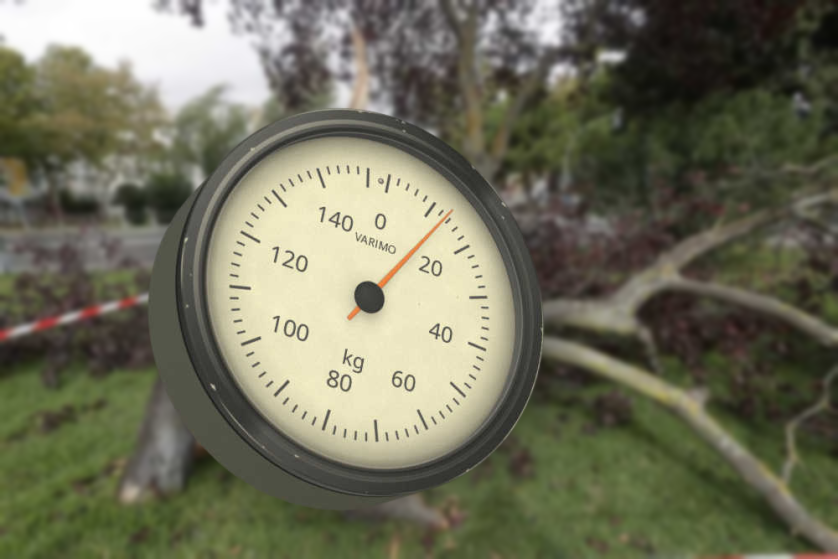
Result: 13 kg
